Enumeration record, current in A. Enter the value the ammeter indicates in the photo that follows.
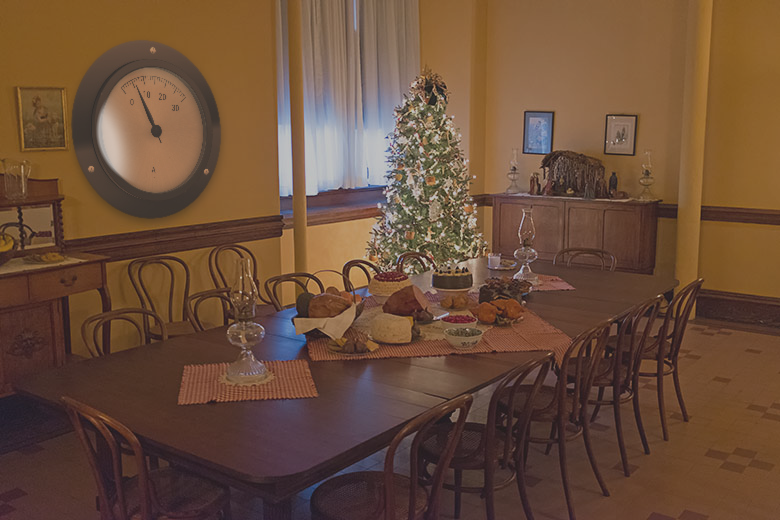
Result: 5 A
